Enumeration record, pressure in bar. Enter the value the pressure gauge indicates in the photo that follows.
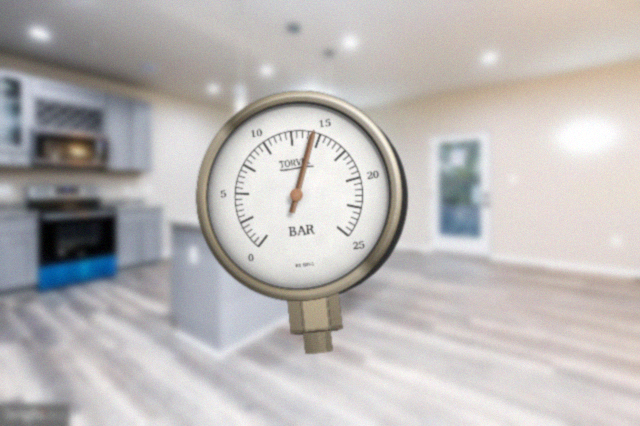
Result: 14.5 bar
